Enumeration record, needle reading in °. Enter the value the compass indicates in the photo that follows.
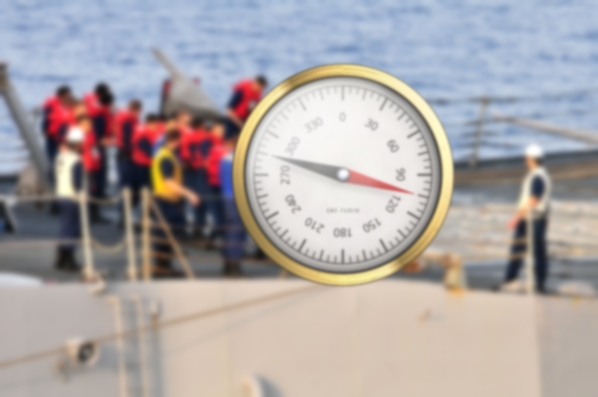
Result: 105 °
